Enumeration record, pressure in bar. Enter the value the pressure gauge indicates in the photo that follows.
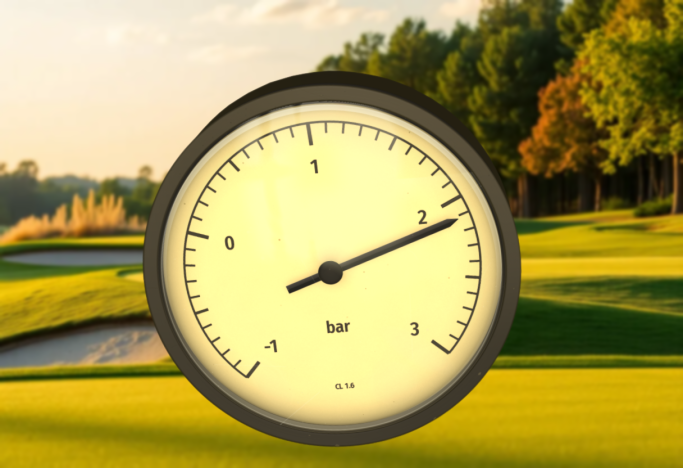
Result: 2.1 bar
